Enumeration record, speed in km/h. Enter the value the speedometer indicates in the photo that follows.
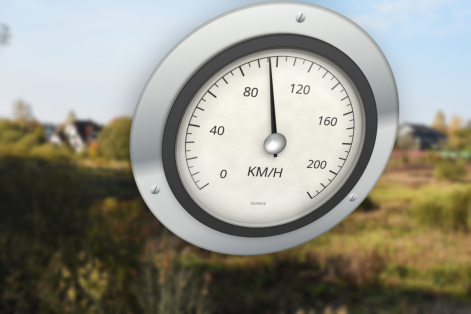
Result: 95 km/h
